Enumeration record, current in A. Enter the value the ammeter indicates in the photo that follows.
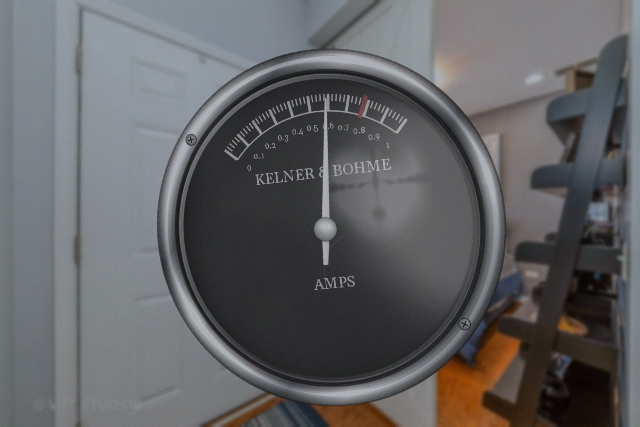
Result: 0.6 A
